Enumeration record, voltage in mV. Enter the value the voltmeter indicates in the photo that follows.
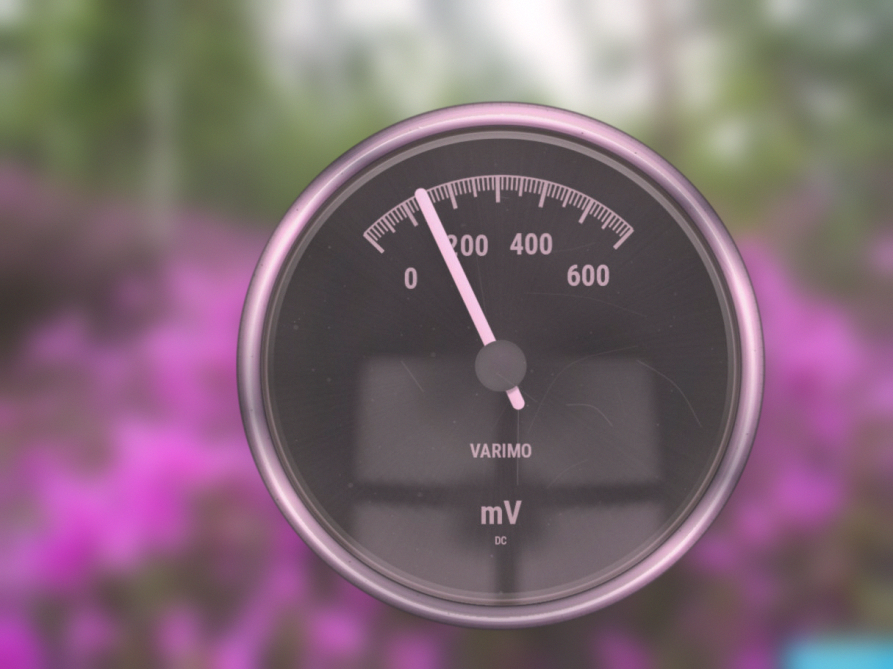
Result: 140 mV
